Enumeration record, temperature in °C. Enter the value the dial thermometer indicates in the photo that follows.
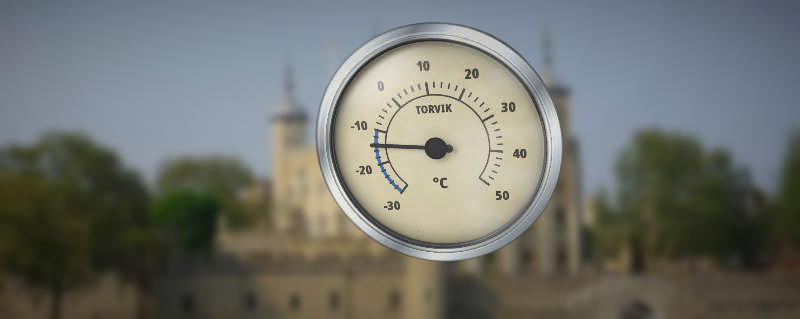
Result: -14 °C
